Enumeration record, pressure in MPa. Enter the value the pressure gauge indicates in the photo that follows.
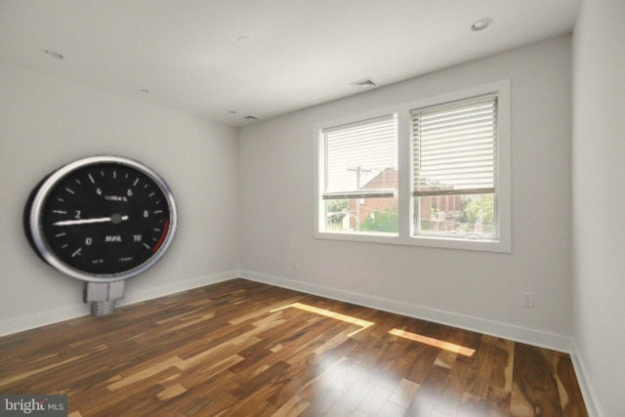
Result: 1.5 MPa
